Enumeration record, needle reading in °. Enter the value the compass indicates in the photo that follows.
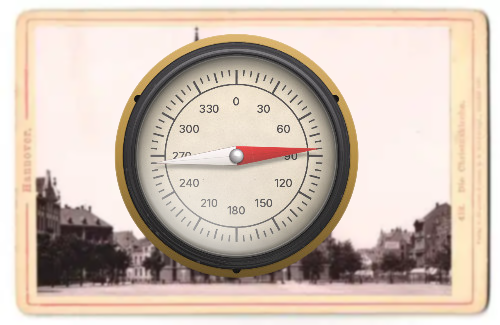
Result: 85 °
